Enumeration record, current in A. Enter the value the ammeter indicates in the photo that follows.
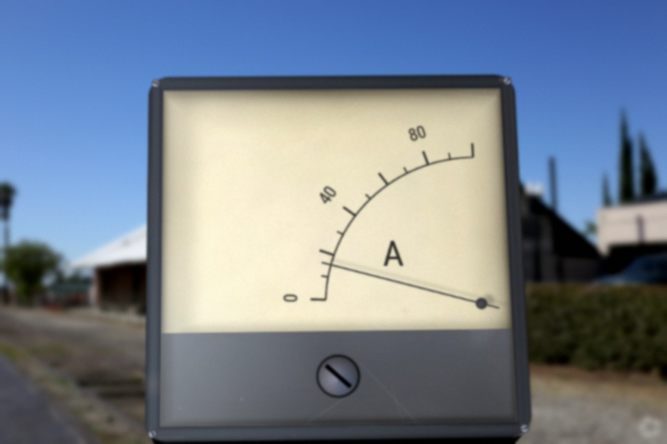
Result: 15 A
